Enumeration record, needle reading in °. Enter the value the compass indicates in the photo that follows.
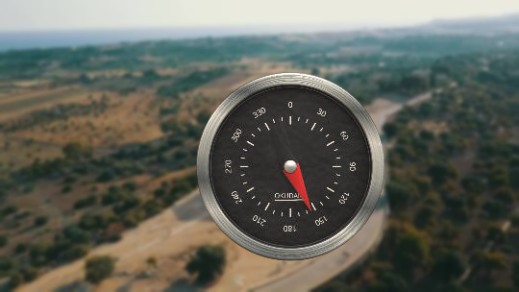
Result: 155 °
